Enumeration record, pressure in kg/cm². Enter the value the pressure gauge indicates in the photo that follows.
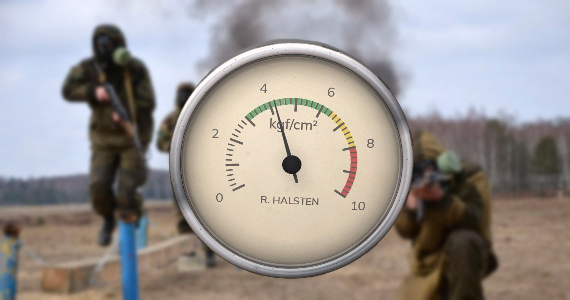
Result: 4.2 kg/cm²
